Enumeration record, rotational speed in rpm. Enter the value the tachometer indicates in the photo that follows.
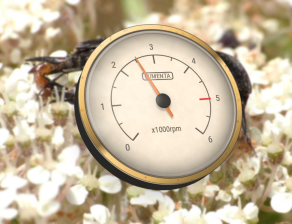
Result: 2500 rpm
